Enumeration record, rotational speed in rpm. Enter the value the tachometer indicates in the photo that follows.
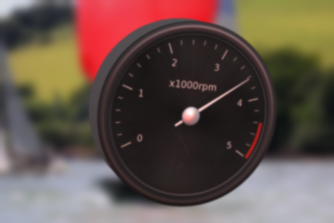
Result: 3600 rpm
